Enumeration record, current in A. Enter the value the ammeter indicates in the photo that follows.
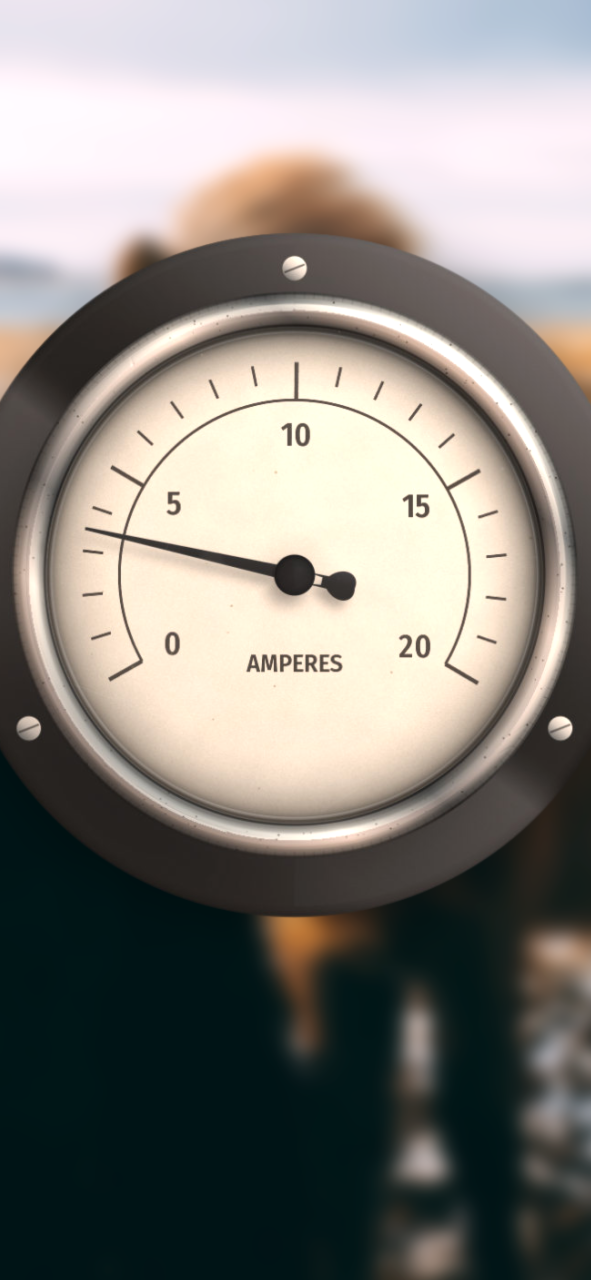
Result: 3.5 A
